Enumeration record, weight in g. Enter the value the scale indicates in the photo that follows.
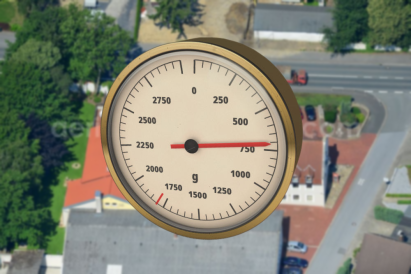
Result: 700 g
